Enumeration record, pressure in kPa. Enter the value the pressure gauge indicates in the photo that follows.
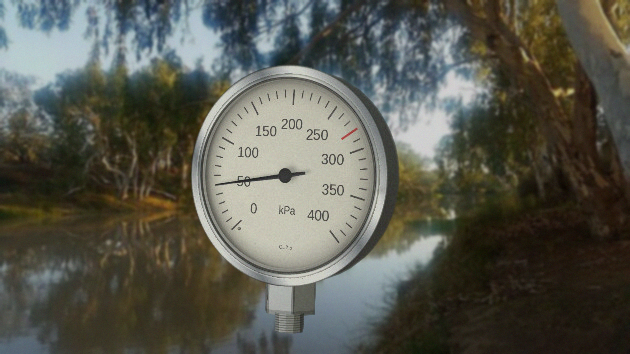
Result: 50 kPa
